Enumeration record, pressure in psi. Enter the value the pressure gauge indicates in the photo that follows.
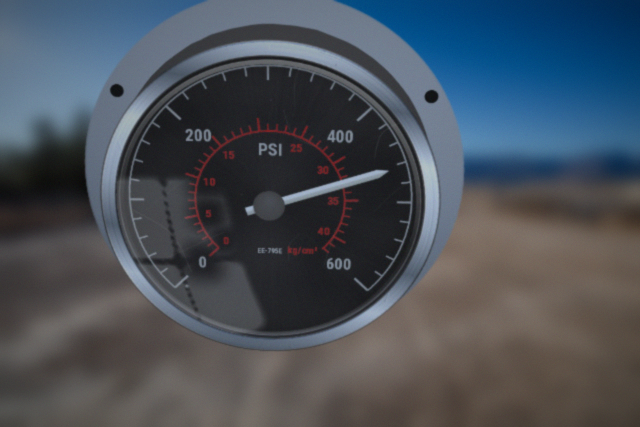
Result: 460 psi
